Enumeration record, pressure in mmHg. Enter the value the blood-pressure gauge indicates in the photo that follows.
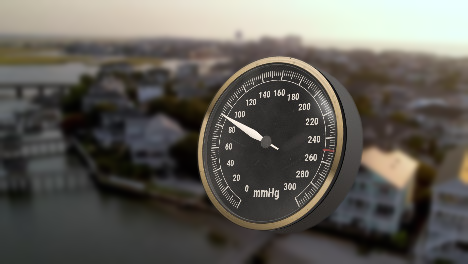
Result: 90 mmHg
